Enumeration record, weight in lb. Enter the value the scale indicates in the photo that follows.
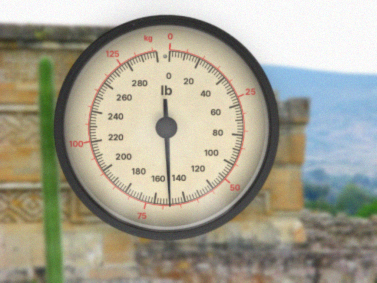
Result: 150 lb
